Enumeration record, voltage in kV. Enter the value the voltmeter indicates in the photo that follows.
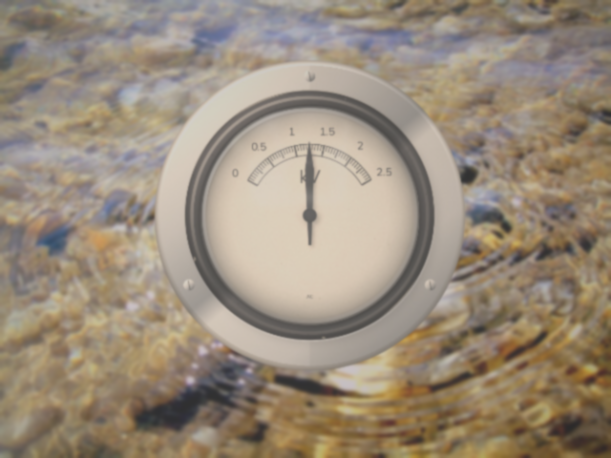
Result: 1.25 kV
